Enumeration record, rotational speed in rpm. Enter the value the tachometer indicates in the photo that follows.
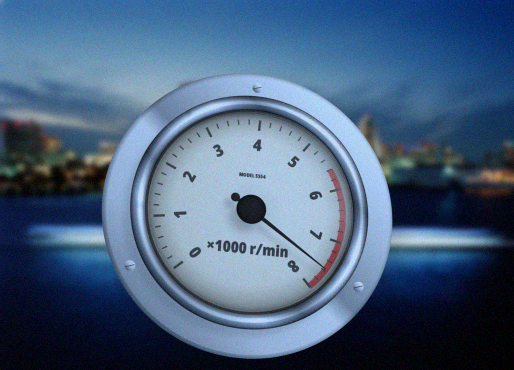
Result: 7600 rpm
